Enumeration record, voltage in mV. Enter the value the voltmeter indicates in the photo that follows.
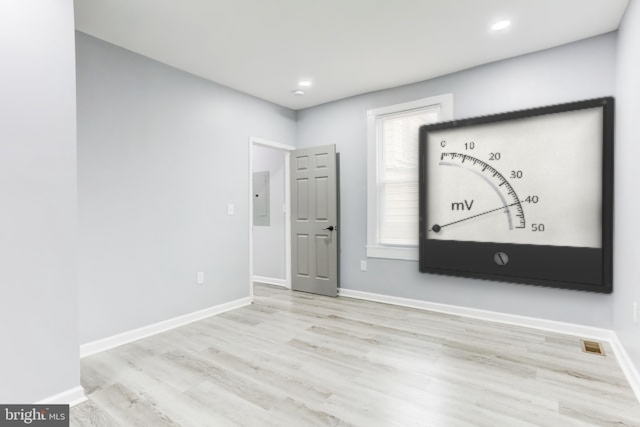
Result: 40 mV
